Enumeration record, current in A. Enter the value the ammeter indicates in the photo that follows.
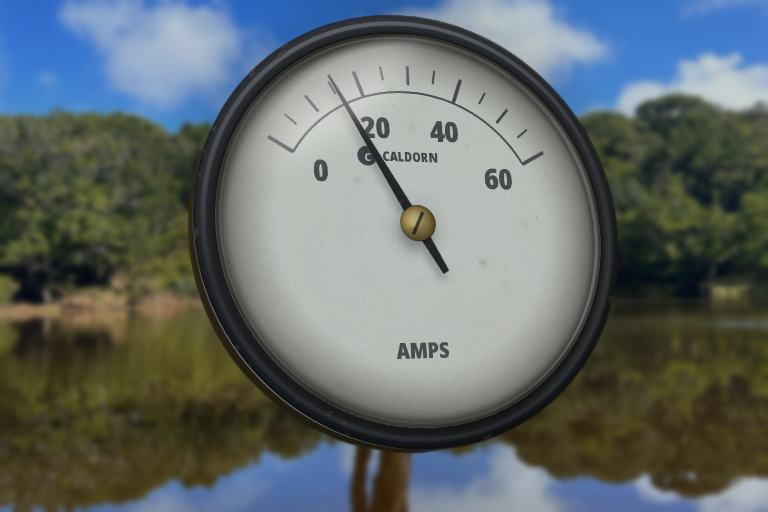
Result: 15 A
